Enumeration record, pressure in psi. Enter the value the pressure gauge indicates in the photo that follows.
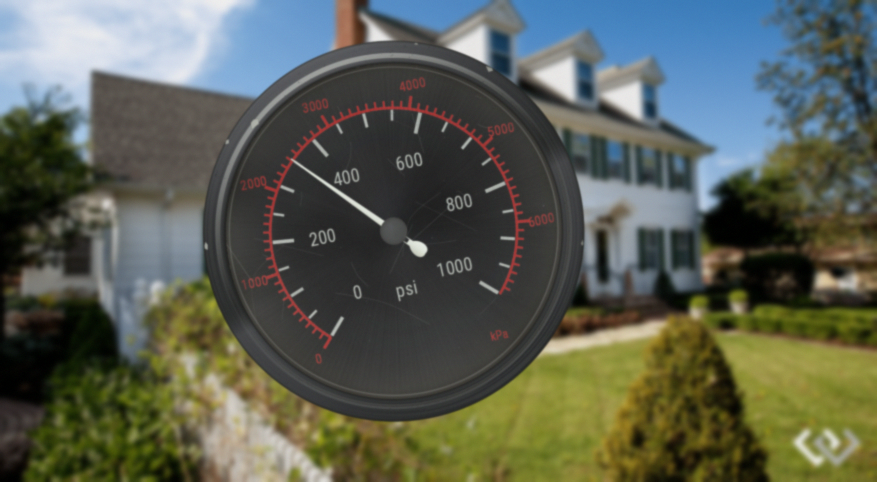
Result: 350 psi
